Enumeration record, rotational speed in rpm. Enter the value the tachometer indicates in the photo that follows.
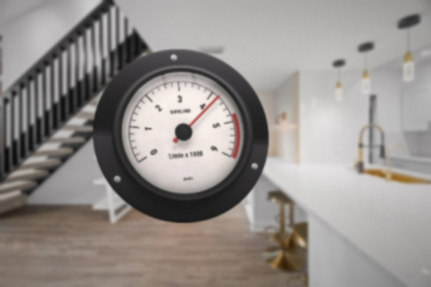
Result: 4200 rpm
